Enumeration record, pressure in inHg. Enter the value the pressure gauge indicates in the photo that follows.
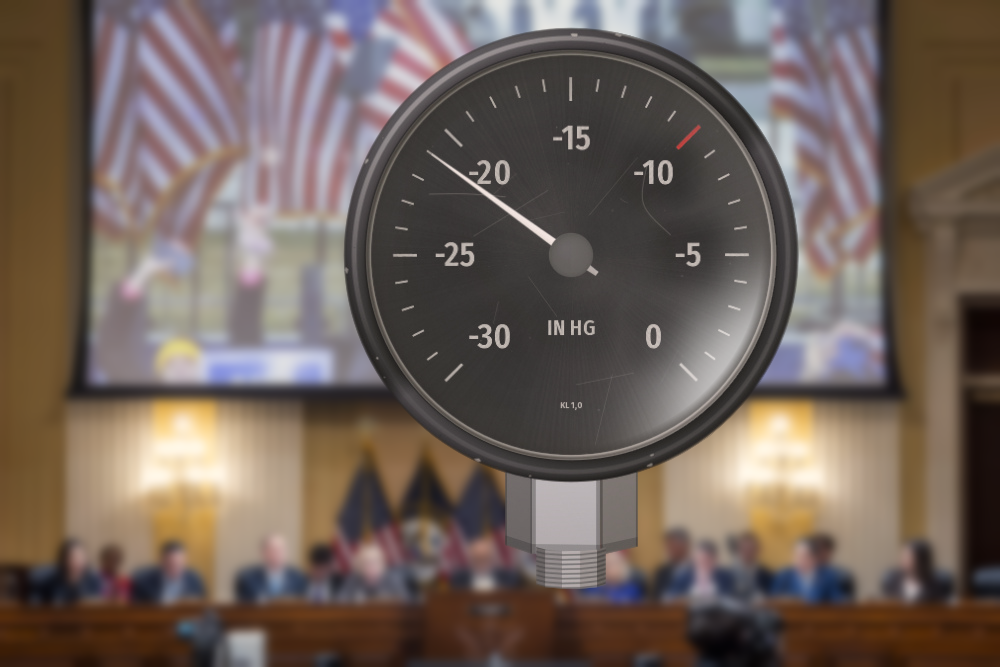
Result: -21 inHg
